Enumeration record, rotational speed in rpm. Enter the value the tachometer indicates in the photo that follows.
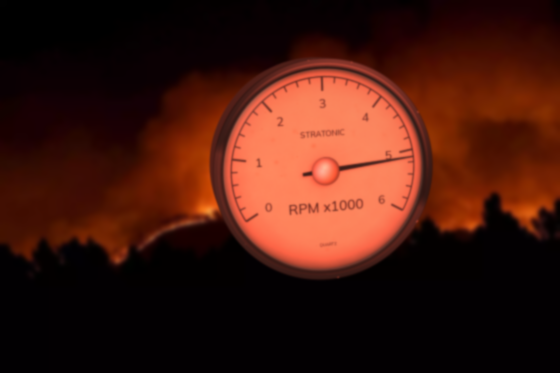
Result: 5100 rpm
